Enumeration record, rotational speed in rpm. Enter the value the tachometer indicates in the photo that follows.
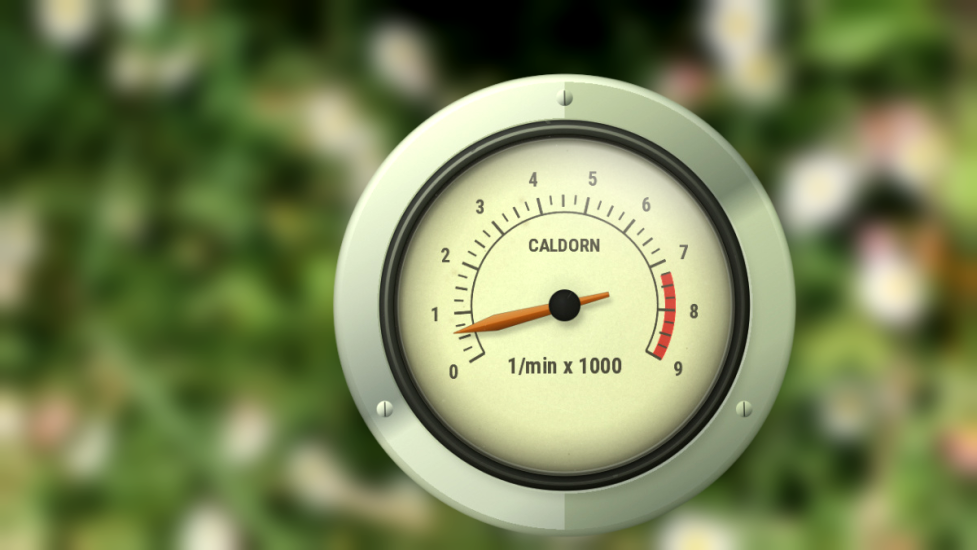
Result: 625 rpm
